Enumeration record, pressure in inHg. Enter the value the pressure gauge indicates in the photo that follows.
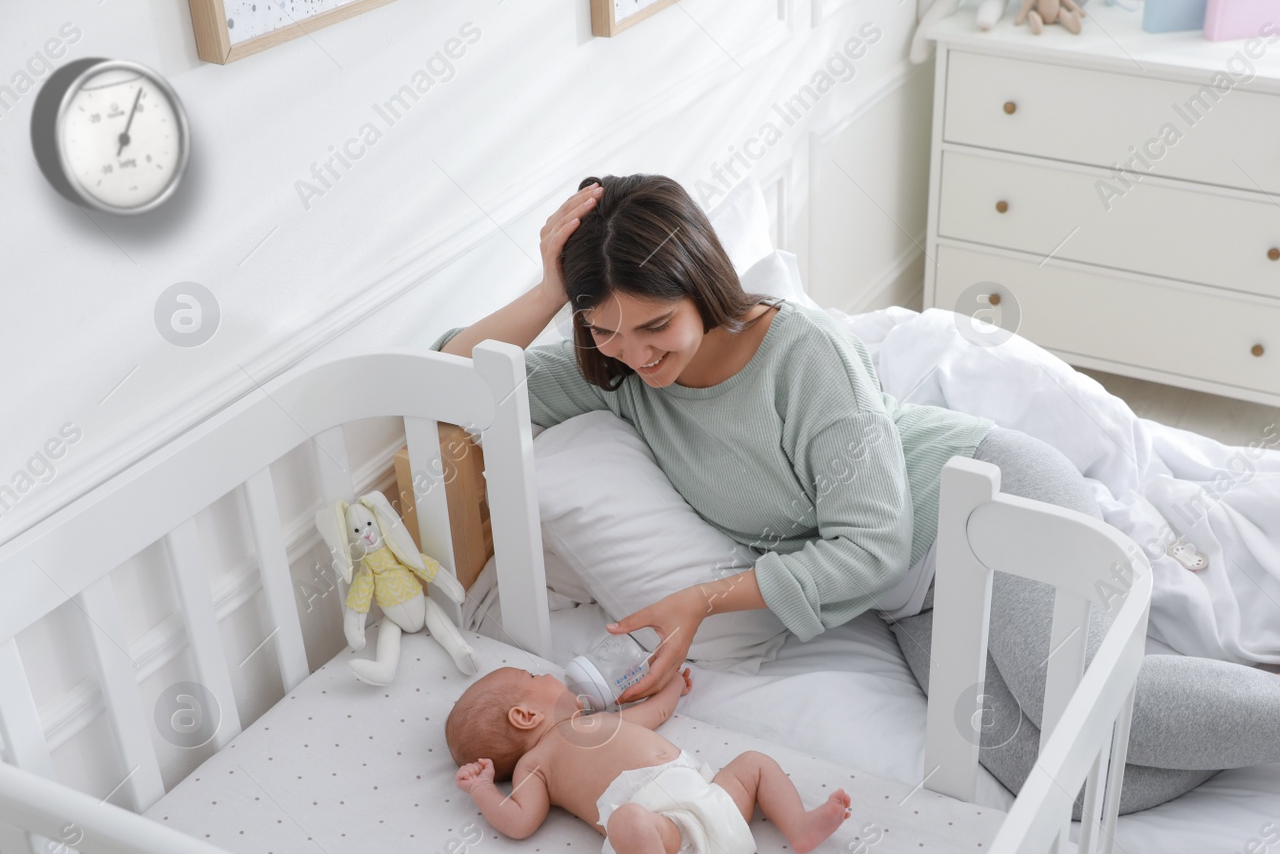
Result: -11 inHg
